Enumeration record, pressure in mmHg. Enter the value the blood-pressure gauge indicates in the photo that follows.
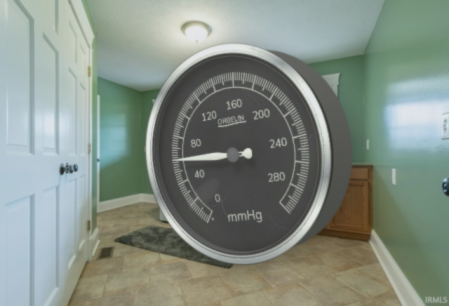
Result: 60 mmHg
